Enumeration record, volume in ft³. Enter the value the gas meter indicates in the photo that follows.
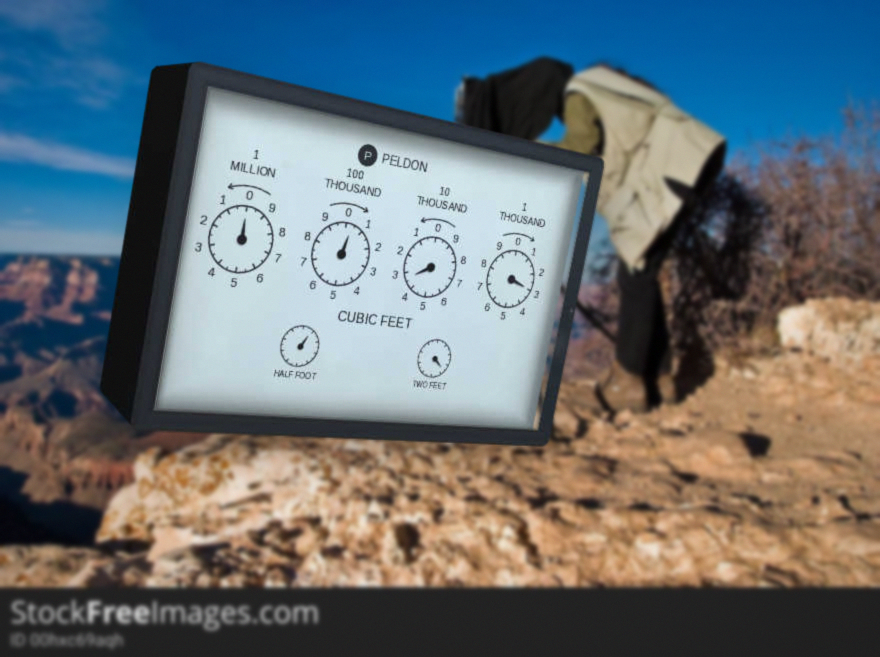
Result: 3300 ft³
